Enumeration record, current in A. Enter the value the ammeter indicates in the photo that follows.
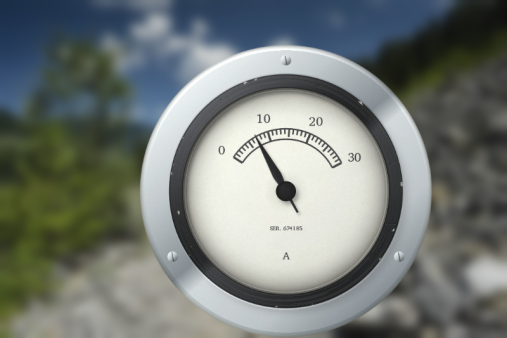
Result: 7 A
